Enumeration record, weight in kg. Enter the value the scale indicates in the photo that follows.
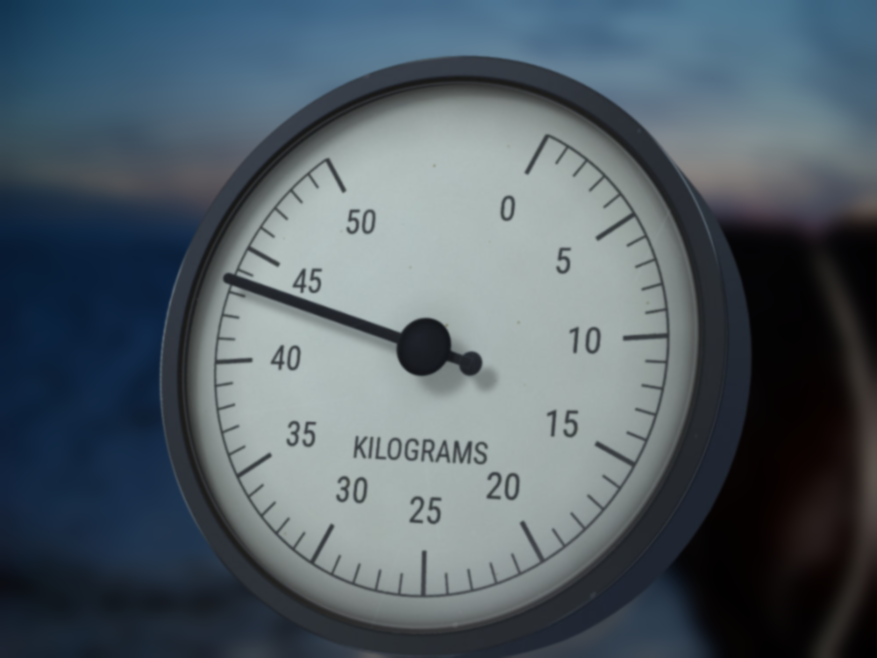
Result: 43.5 kg
